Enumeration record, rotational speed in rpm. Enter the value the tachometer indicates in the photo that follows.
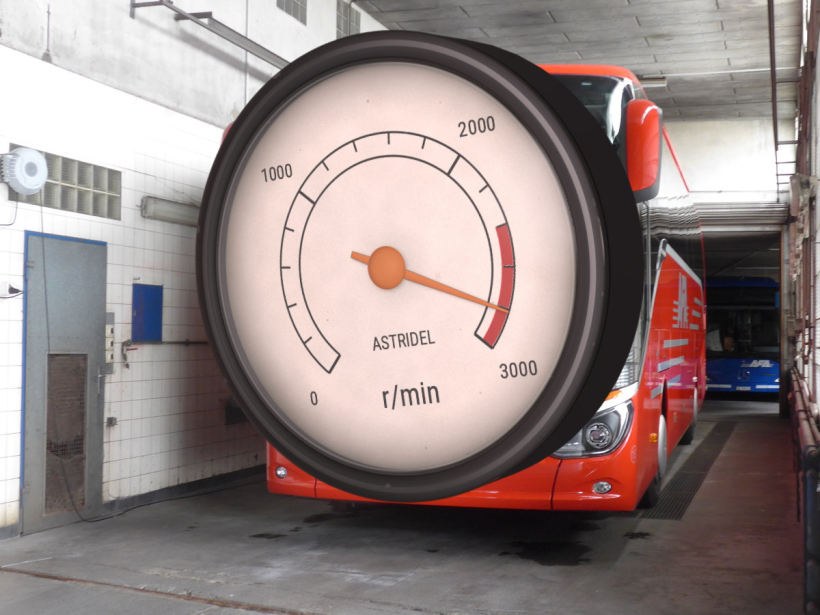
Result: 2800 rpm
